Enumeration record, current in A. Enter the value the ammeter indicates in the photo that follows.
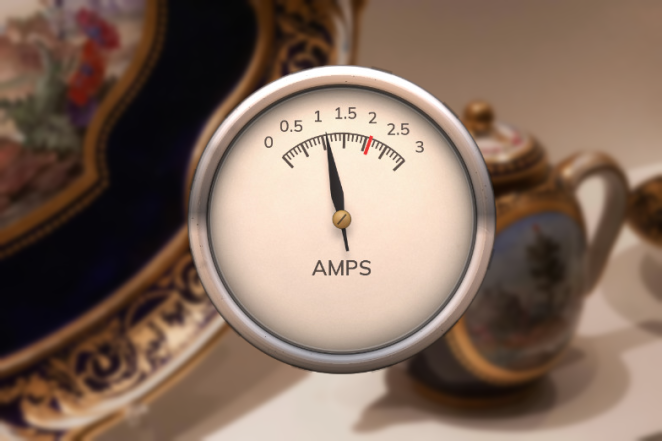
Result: 1.1 A
